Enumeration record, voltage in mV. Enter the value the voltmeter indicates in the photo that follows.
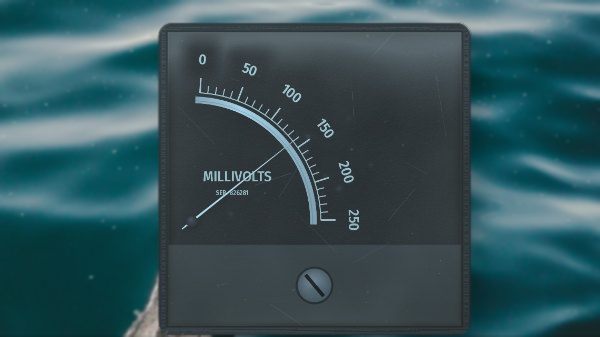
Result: 140 mV
